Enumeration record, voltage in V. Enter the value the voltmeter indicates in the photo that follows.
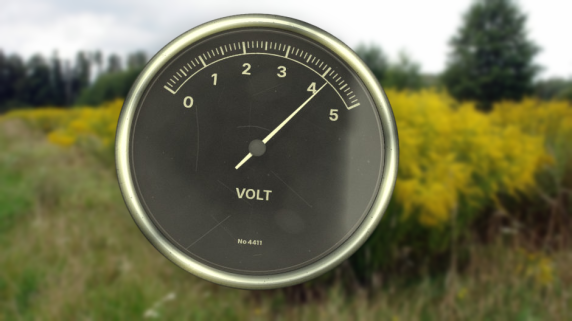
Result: 4.2 V
